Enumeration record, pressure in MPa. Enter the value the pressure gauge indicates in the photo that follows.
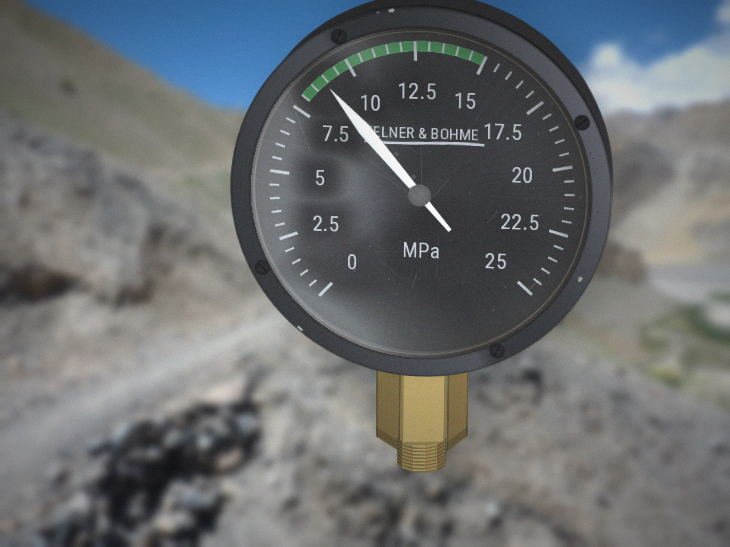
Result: 9 MPa
